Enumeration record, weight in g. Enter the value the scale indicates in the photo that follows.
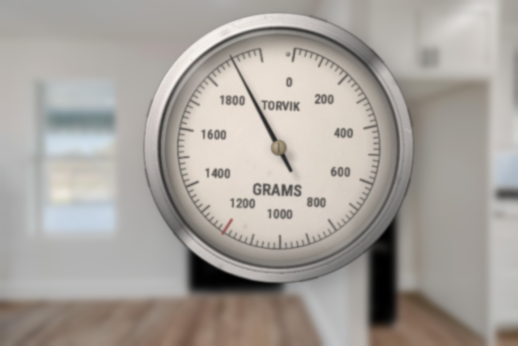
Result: 1900 g
